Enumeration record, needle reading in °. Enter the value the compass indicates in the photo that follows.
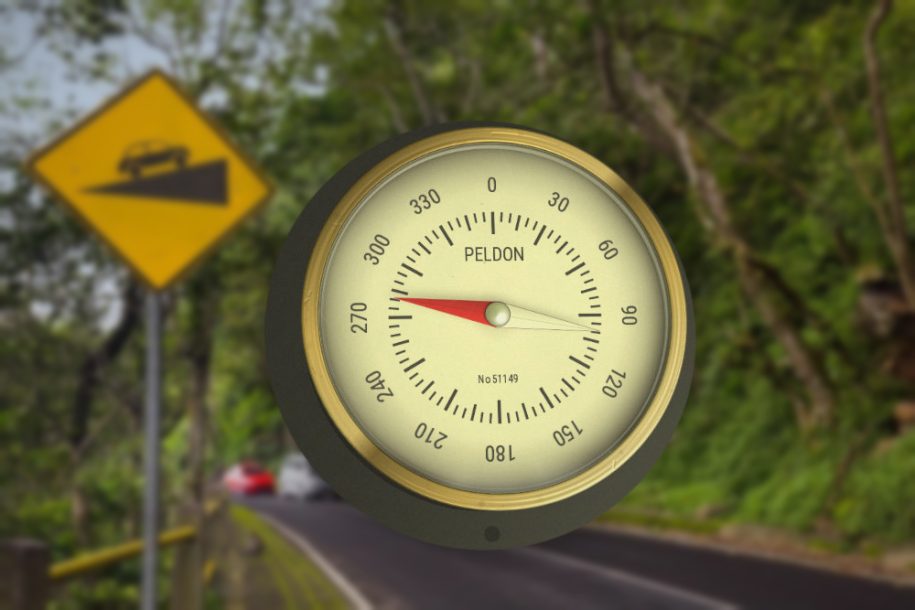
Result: 280 °
